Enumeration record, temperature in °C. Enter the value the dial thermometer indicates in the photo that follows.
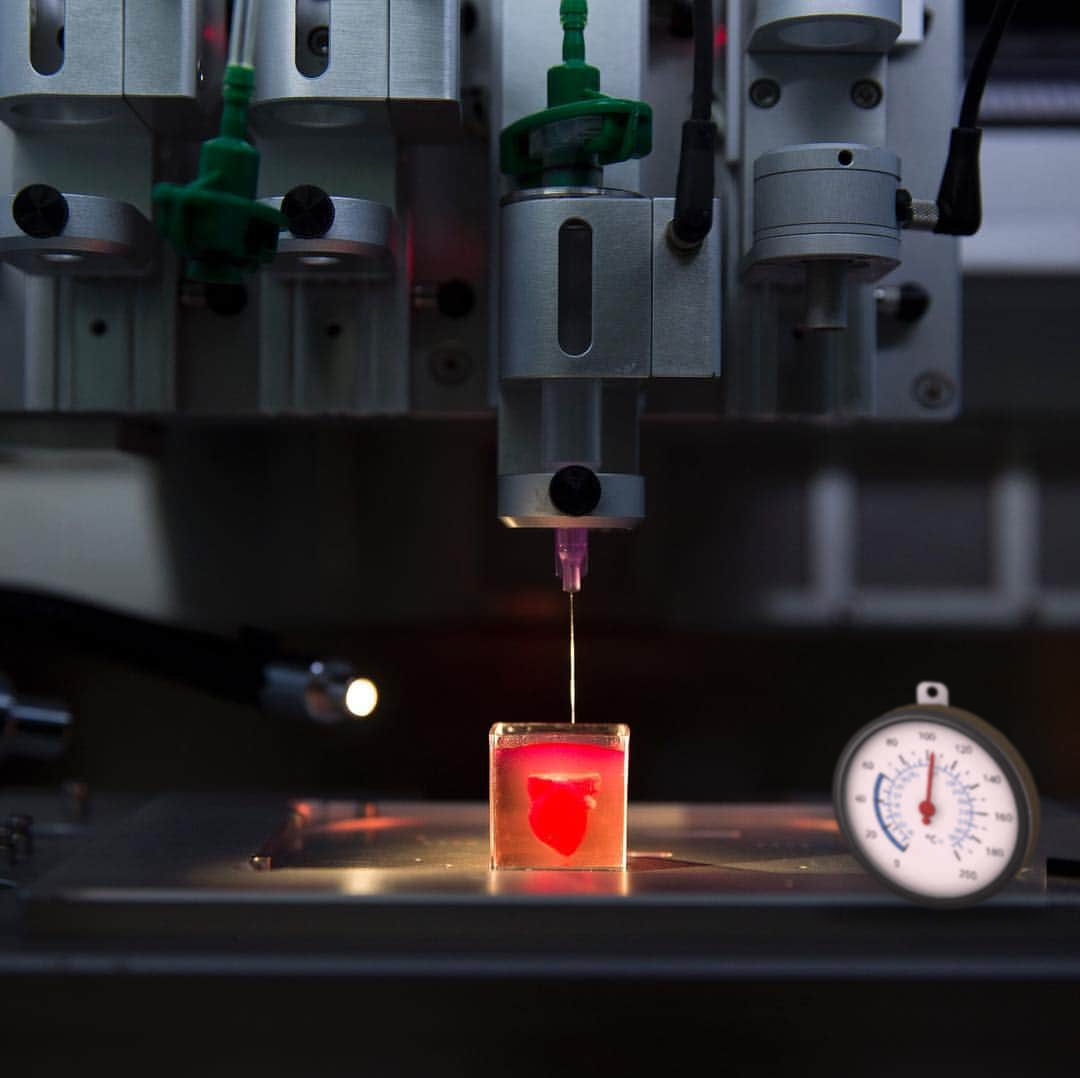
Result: 105 °C
